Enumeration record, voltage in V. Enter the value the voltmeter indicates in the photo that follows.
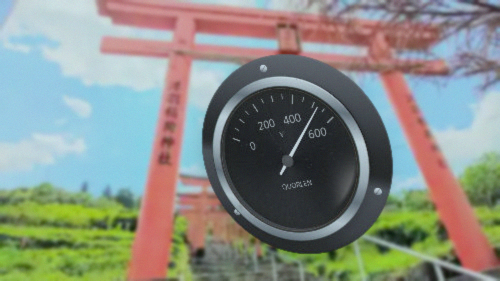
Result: 525 V
